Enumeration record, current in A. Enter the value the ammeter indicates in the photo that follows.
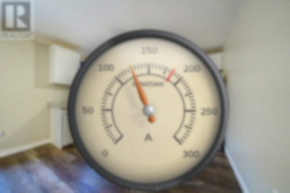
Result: 125 A
